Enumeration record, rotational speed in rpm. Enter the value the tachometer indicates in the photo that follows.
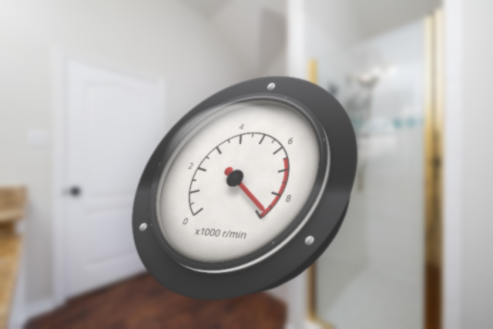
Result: 8750 rpm
